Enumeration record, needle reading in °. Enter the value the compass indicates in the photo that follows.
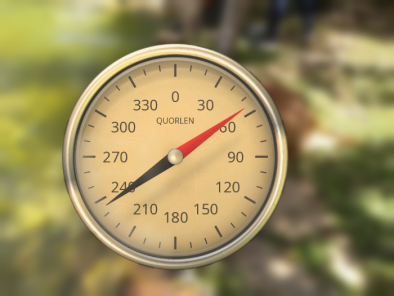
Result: 55 °
